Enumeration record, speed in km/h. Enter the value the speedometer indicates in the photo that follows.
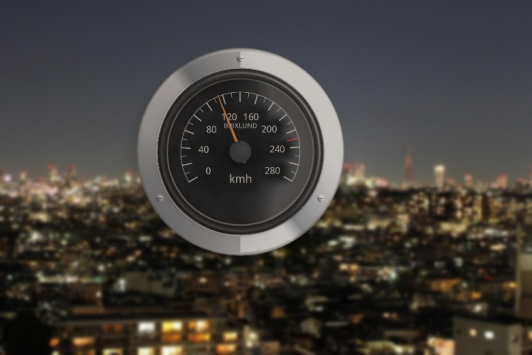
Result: 115 km/h
